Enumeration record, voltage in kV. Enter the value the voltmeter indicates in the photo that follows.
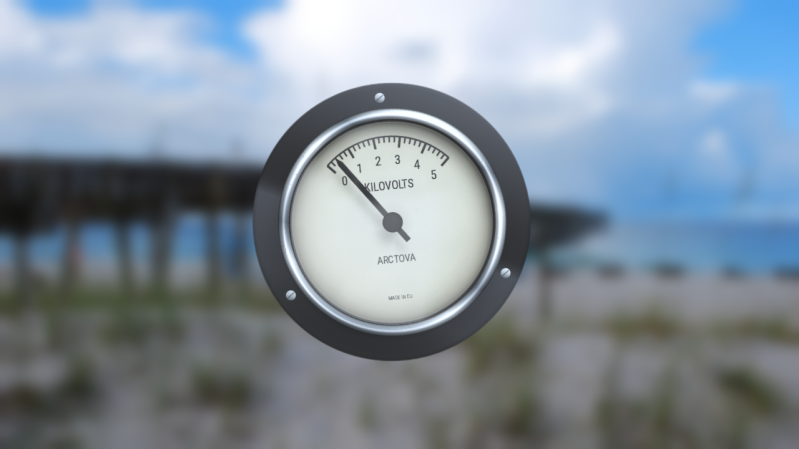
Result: 0.4 kV
